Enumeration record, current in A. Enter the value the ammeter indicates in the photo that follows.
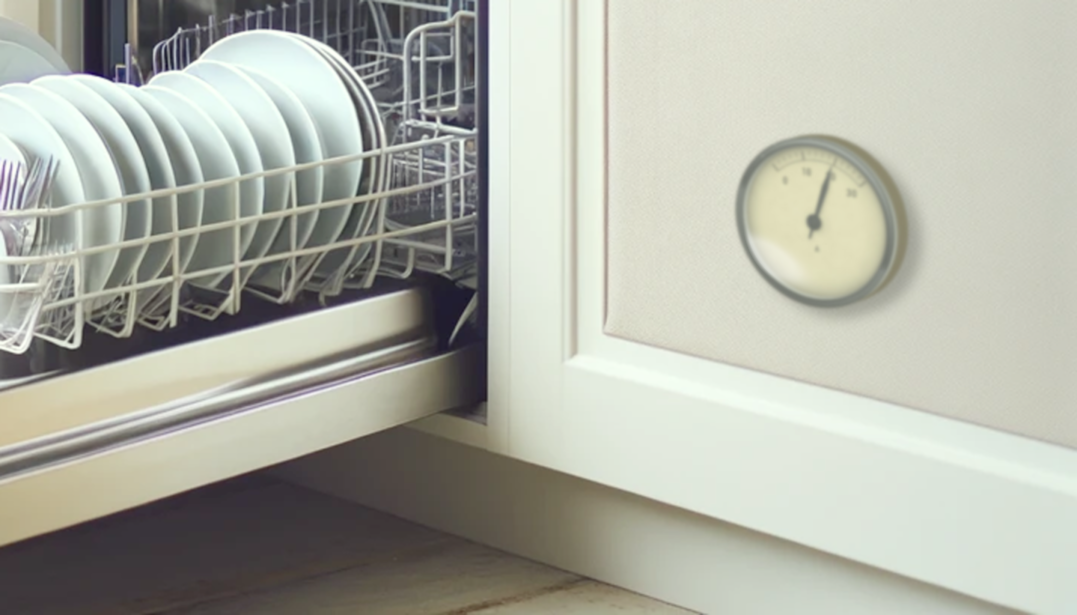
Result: 20 A
